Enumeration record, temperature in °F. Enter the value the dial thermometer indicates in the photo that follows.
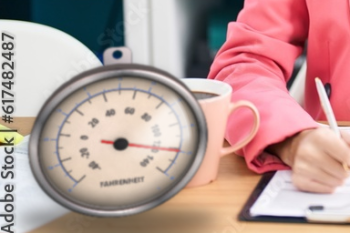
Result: 120 °F
